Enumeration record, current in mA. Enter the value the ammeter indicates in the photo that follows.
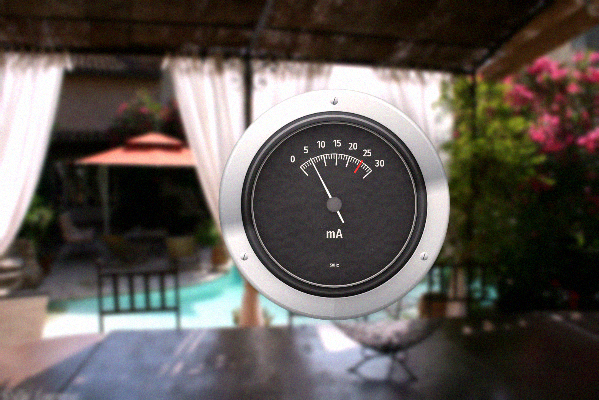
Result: 5 mA
